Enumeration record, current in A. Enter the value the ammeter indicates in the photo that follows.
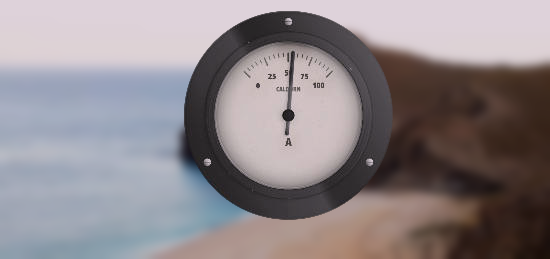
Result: 55 A
